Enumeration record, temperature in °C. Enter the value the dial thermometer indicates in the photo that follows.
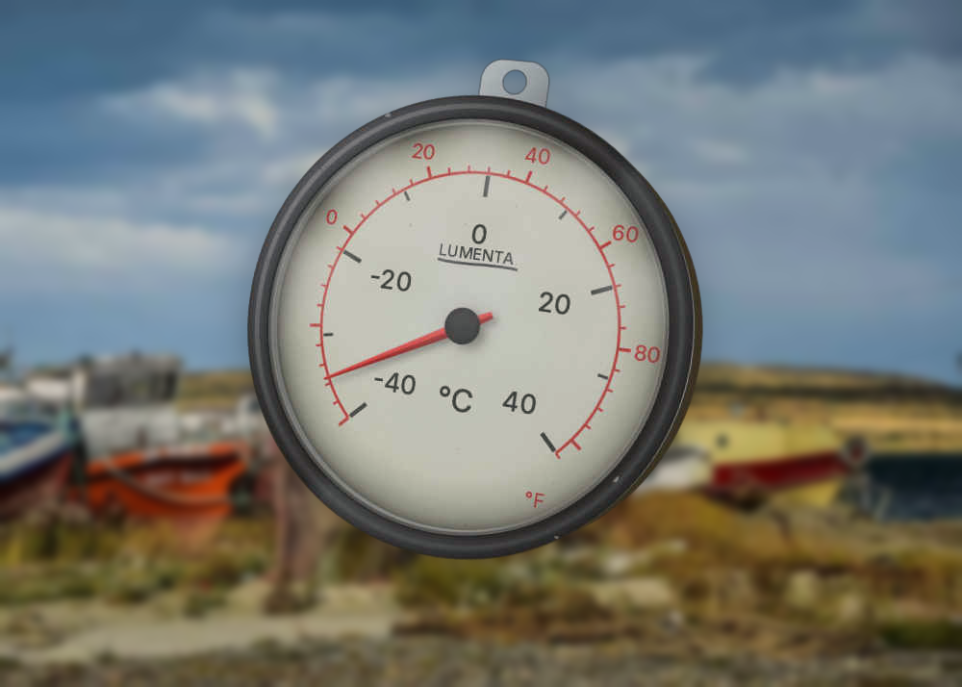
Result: -35 °C
